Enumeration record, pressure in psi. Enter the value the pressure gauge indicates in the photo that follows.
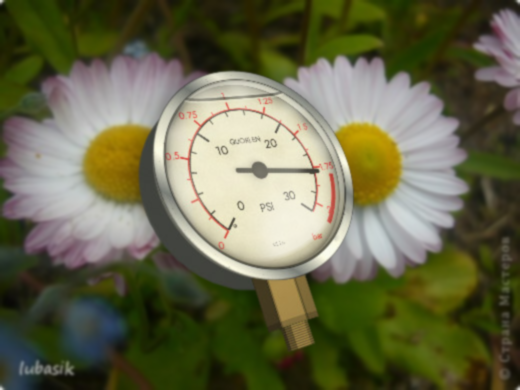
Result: 26 psi
